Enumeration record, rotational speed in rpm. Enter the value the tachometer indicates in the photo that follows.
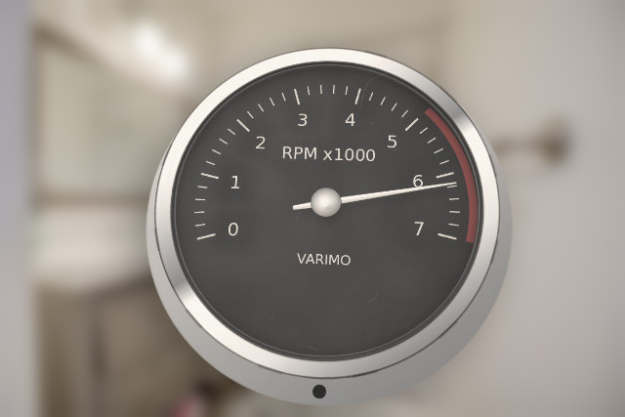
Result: 6200 rpm
